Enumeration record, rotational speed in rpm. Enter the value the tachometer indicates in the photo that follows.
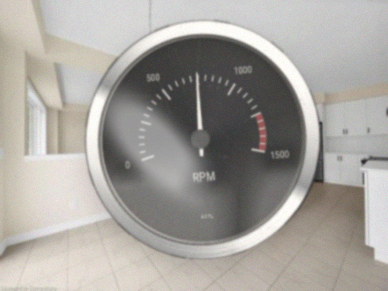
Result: 750 rpm
